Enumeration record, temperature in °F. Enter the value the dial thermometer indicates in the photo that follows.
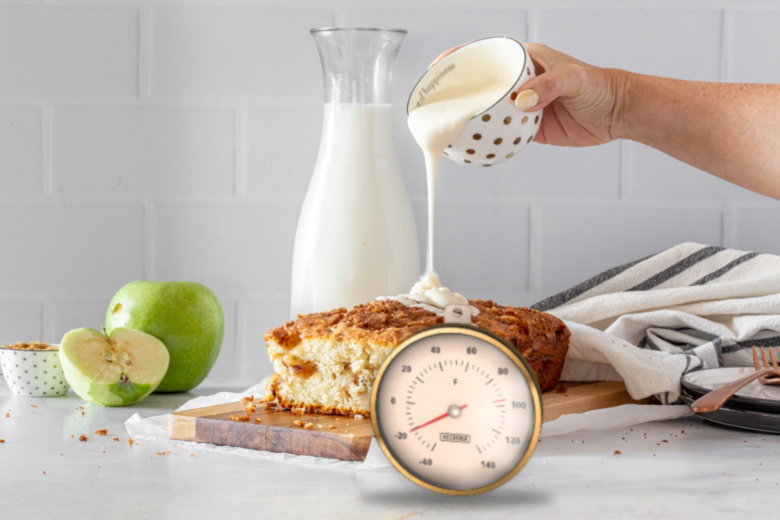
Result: -20 °F
